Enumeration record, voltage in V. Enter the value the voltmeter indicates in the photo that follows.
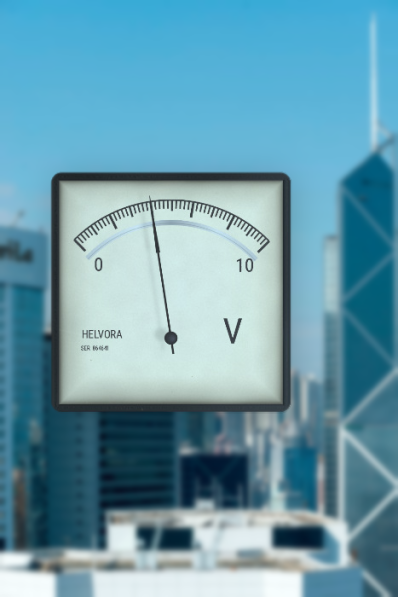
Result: 4 V
